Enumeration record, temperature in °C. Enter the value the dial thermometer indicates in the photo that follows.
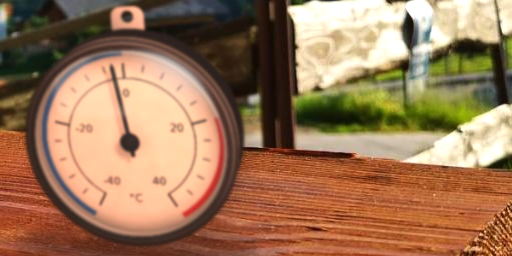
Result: -2 °C
